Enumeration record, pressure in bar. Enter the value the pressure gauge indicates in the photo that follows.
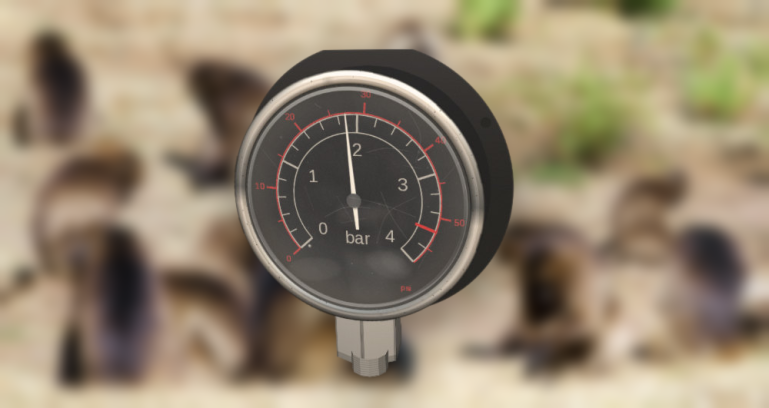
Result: 1.9 bar
